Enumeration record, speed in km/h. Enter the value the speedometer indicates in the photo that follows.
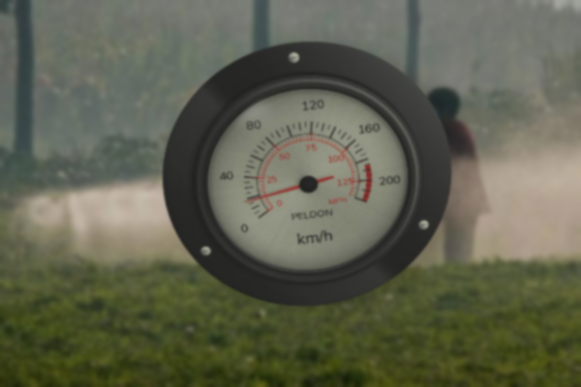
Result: 20 km/h
